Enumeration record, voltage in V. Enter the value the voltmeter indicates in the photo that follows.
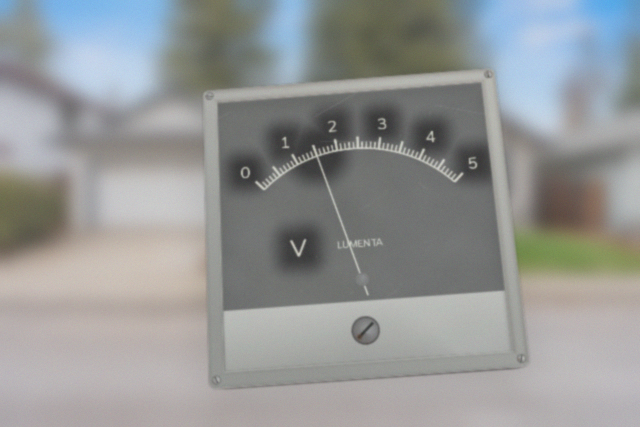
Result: 1.5 V
